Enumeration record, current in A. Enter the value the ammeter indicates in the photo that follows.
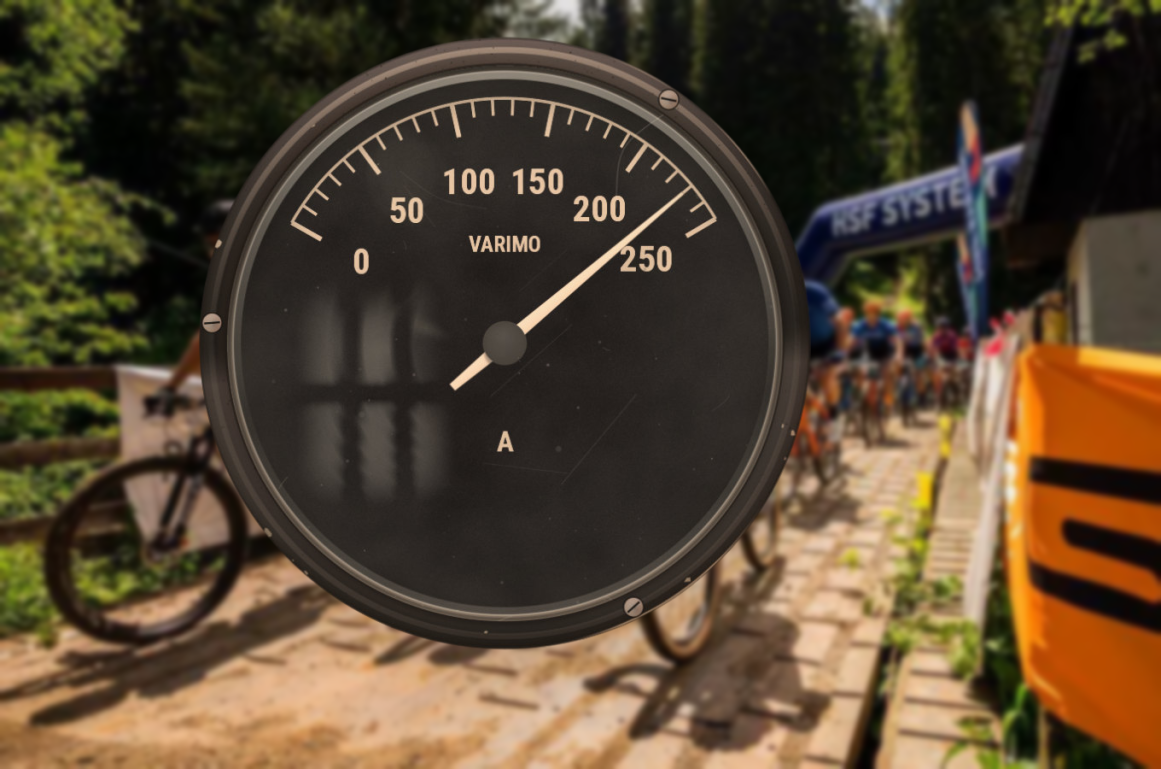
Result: 230 A
